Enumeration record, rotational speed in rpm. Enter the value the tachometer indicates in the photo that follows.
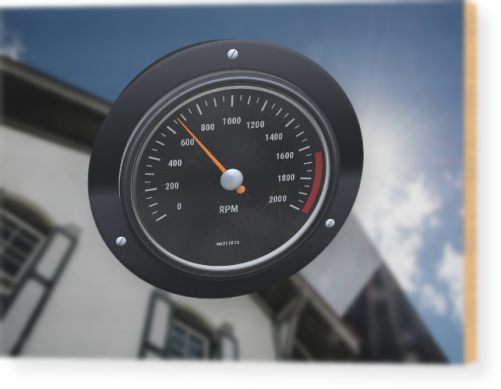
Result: 675 rpm
